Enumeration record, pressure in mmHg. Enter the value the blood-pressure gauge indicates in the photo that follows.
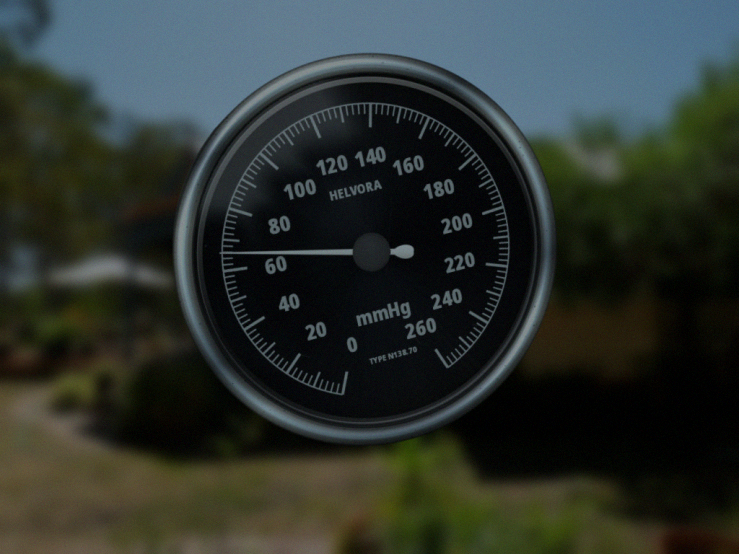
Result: 66 mmHg
